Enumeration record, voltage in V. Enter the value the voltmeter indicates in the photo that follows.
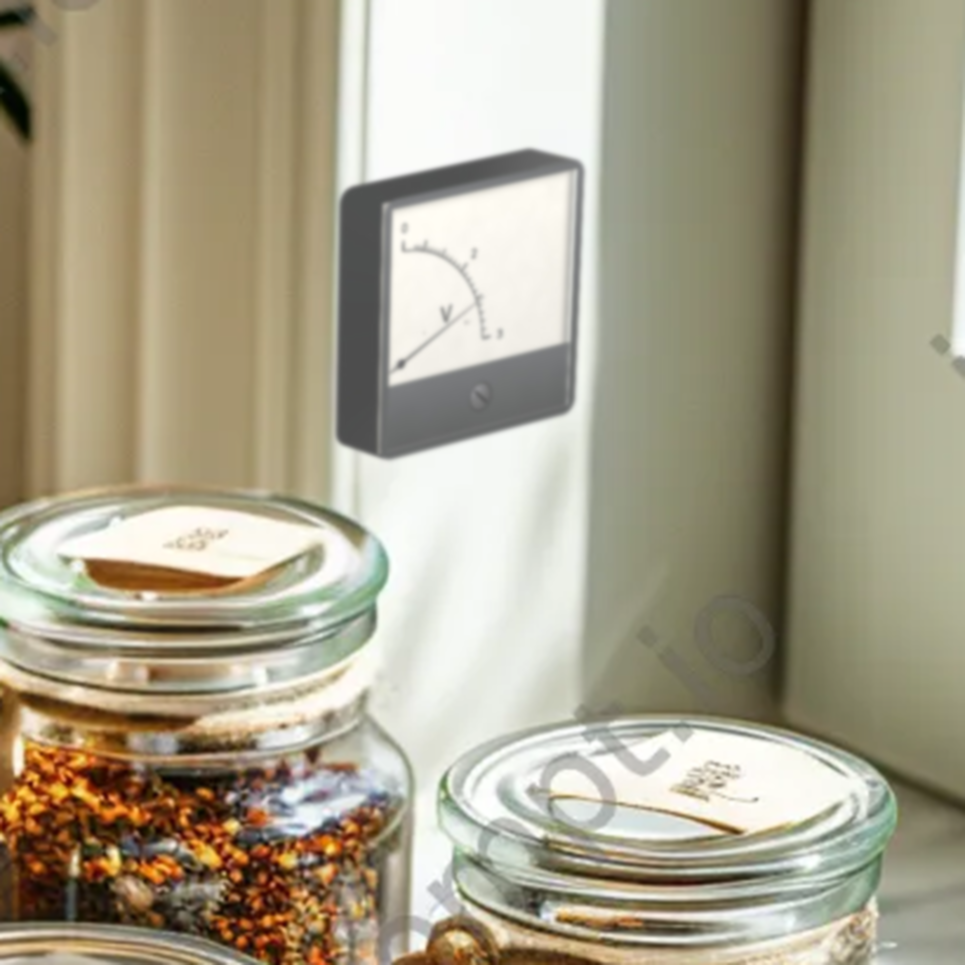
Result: 2.5 V
